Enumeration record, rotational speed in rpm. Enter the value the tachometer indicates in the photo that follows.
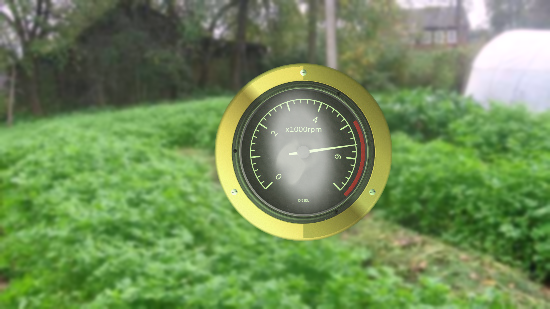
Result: 5600 rpm
